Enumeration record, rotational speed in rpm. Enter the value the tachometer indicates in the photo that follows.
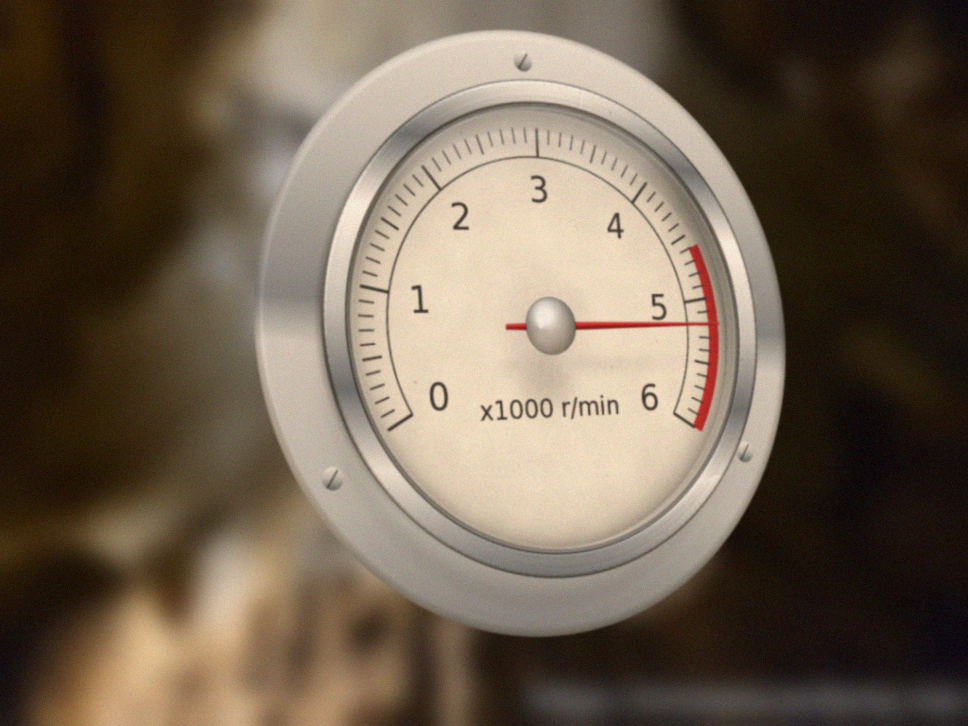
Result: 5200 rpm
